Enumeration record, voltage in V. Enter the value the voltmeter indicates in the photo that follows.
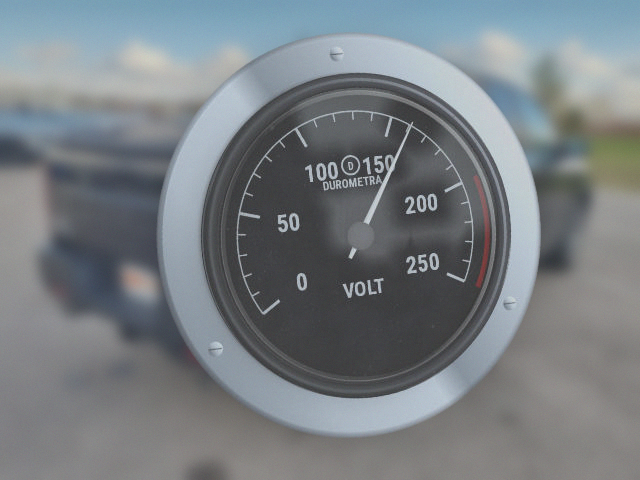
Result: 160 V
